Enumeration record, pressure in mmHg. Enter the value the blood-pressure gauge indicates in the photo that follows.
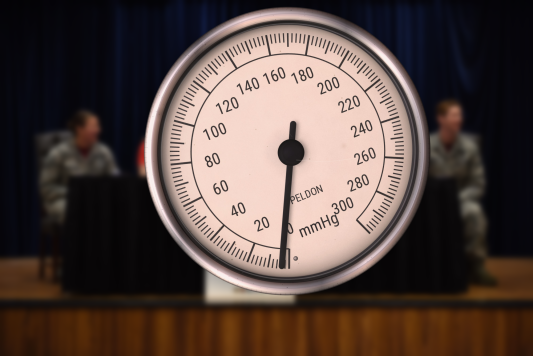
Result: 4 mmHg
